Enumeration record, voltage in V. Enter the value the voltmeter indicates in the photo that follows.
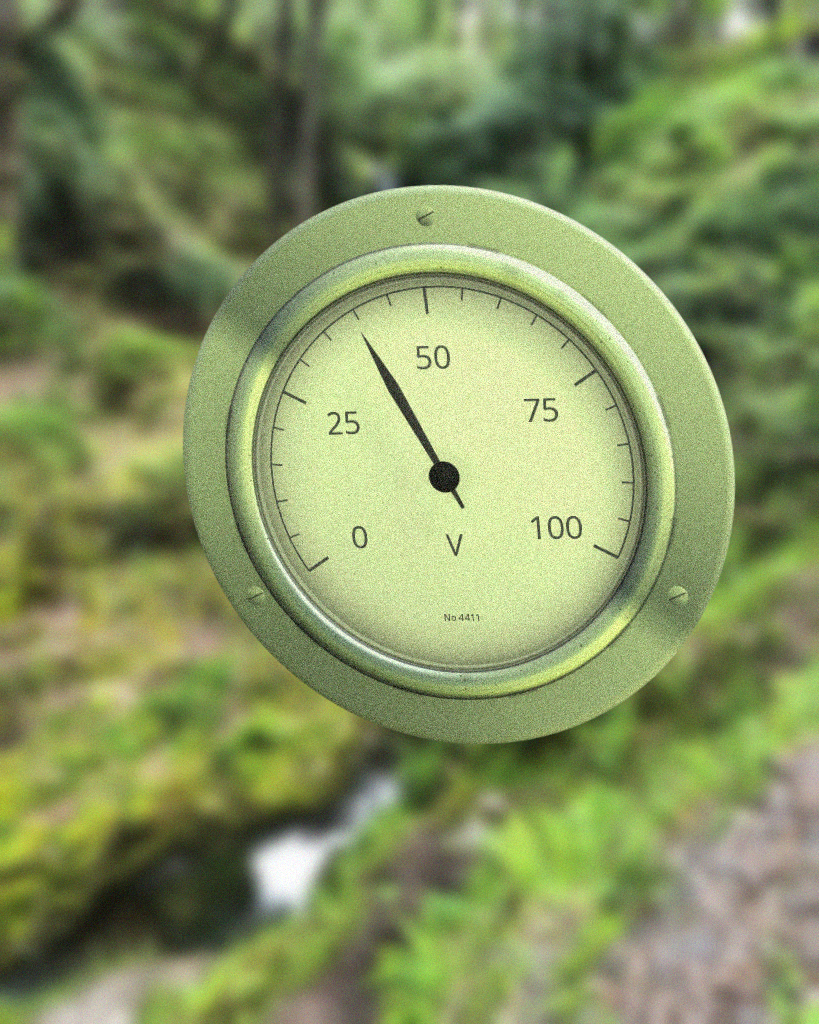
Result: 40 V
